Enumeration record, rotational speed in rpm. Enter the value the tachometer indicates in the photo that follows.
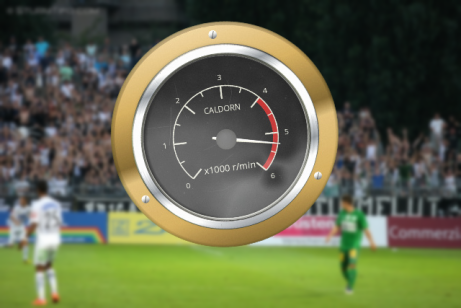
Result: 5250 rpm
